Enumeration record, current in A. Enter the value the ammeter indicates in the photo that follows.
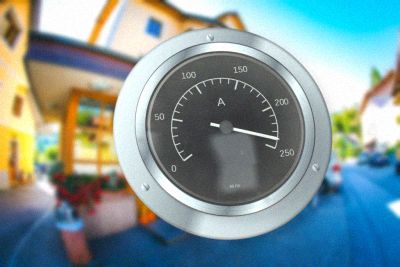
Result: 240 A
